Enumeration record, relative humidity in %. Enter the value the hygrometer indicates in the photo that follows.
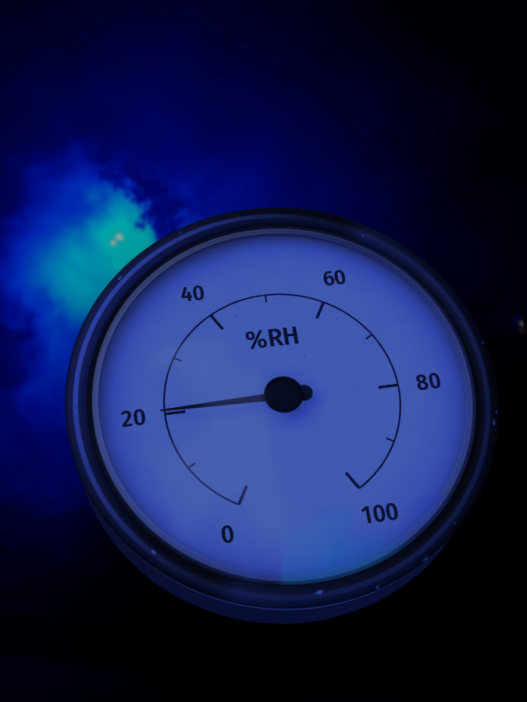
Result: 20 %
